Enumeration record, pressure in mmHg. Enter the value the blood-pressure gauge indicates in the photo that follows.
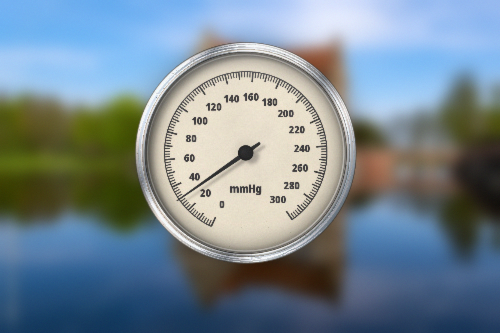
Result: 30 mmHg
